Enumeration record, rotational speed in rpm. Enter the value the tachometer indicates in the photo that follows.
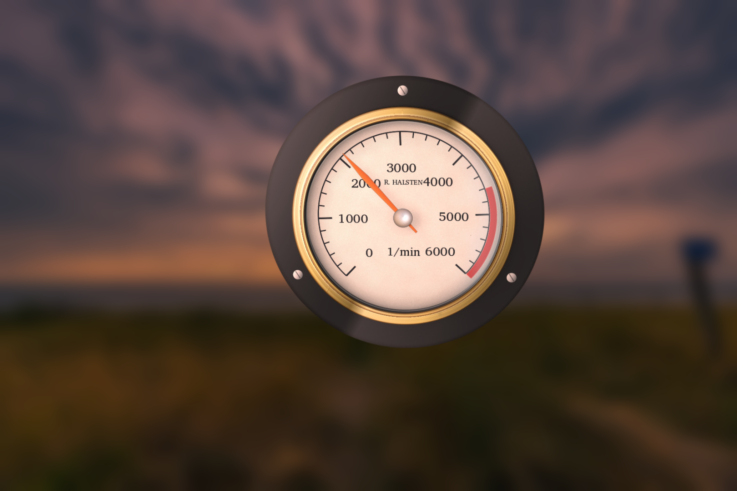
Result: 2100 rpm
